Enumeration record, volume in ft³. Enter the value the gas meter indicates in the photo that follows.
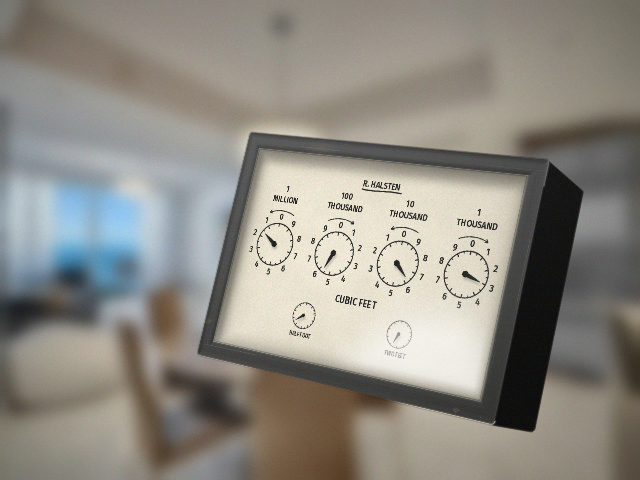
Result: 156300 ft³
